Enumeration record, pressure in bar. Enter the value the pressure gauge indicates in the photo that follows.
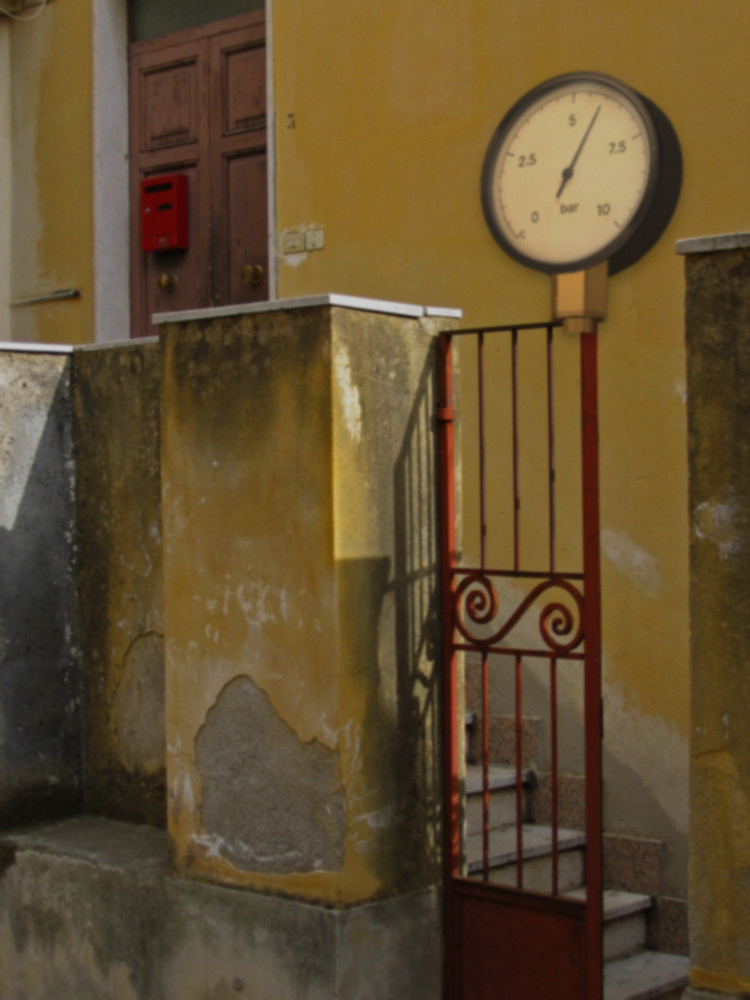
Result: 6 bar
